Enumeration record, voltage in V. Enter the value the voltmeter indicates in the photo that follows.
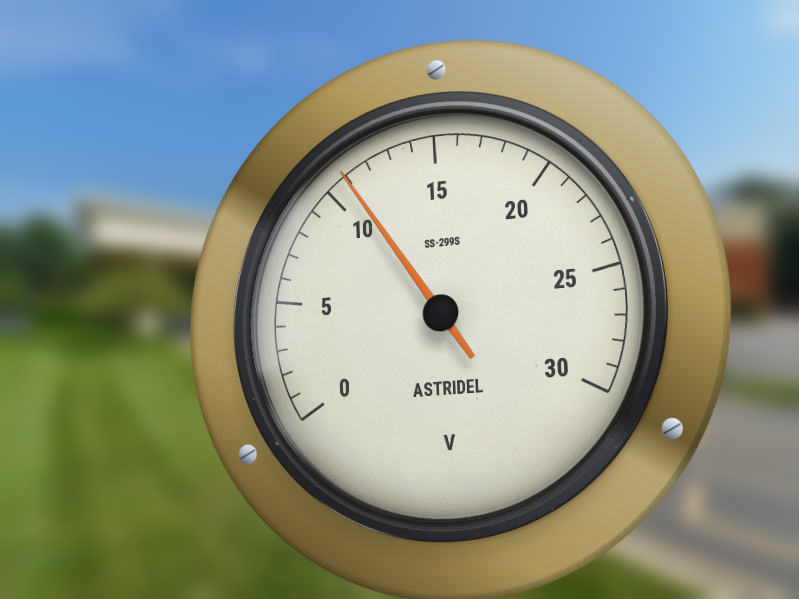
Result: 11 V
